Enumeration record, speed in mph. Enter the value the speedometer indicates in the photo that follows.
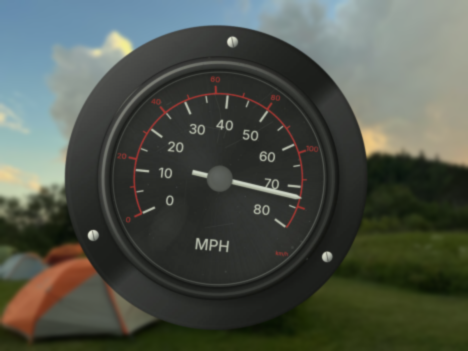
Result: 72.5 mph
